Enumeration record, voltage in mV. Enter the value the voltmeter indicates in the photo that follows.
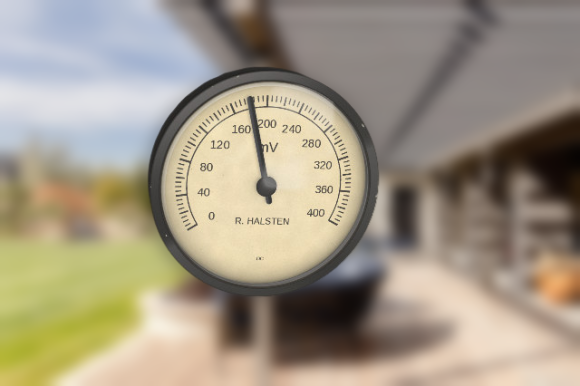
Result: 180 mV
